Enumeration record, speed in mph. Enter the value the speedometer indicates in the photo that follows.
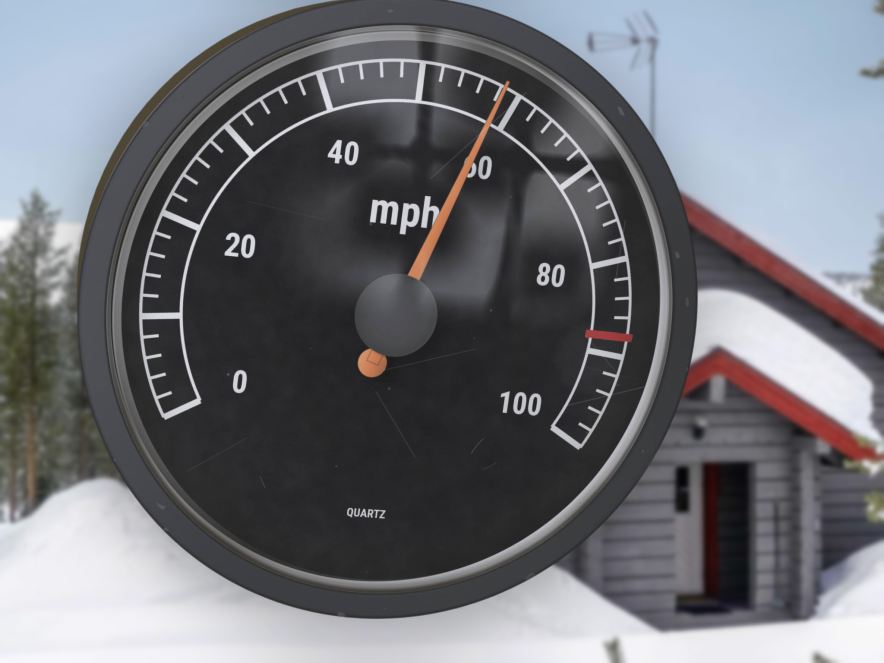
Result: 58 mph
